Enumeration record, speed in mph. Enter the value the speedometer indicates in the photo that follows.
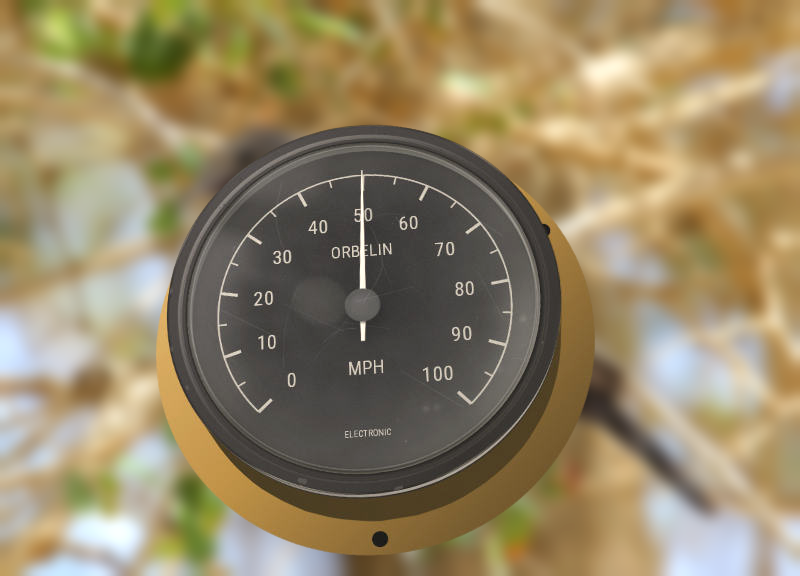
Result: 50 mph
